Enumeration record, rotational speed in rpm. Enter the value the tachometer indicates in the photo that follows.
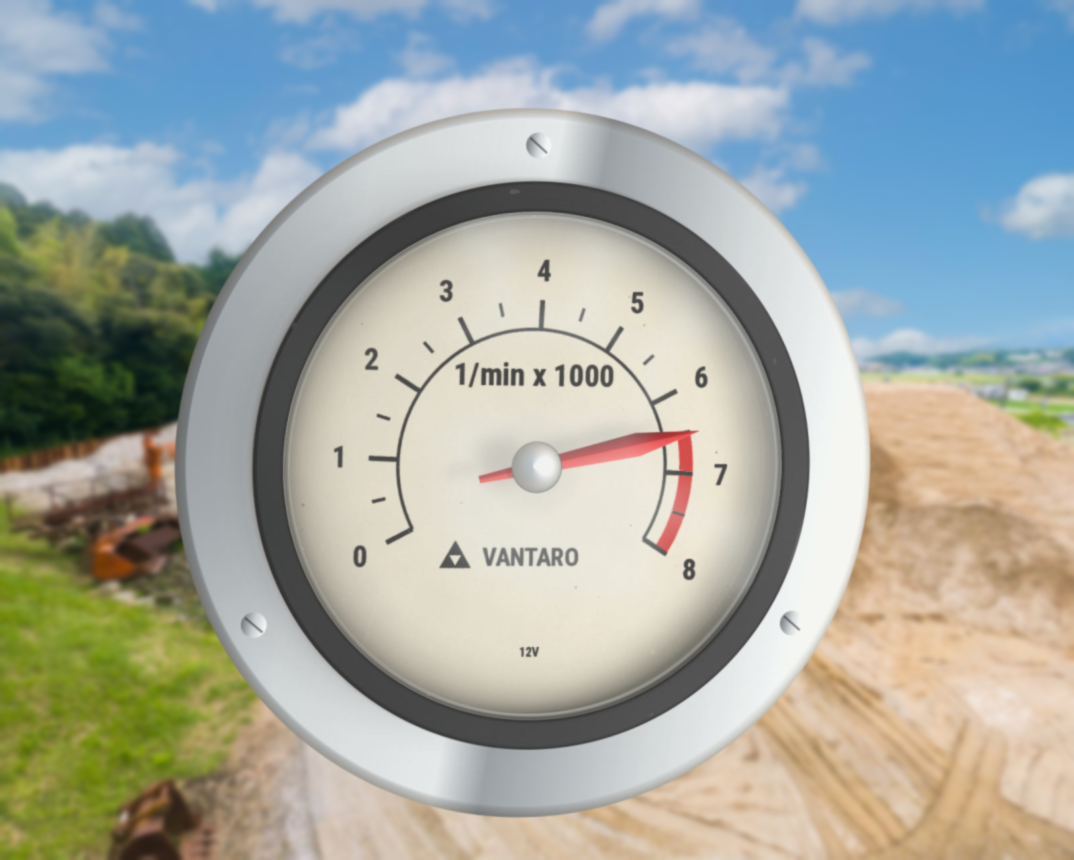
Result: 6500 rpm
